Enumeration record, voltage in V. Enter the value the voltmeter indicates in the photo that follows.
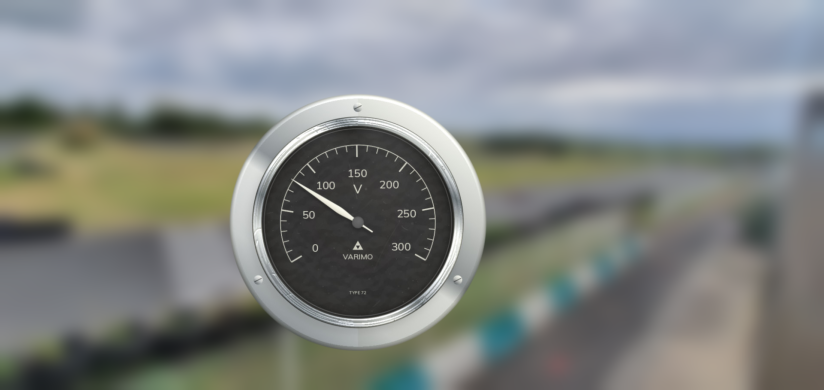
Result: 80 V
